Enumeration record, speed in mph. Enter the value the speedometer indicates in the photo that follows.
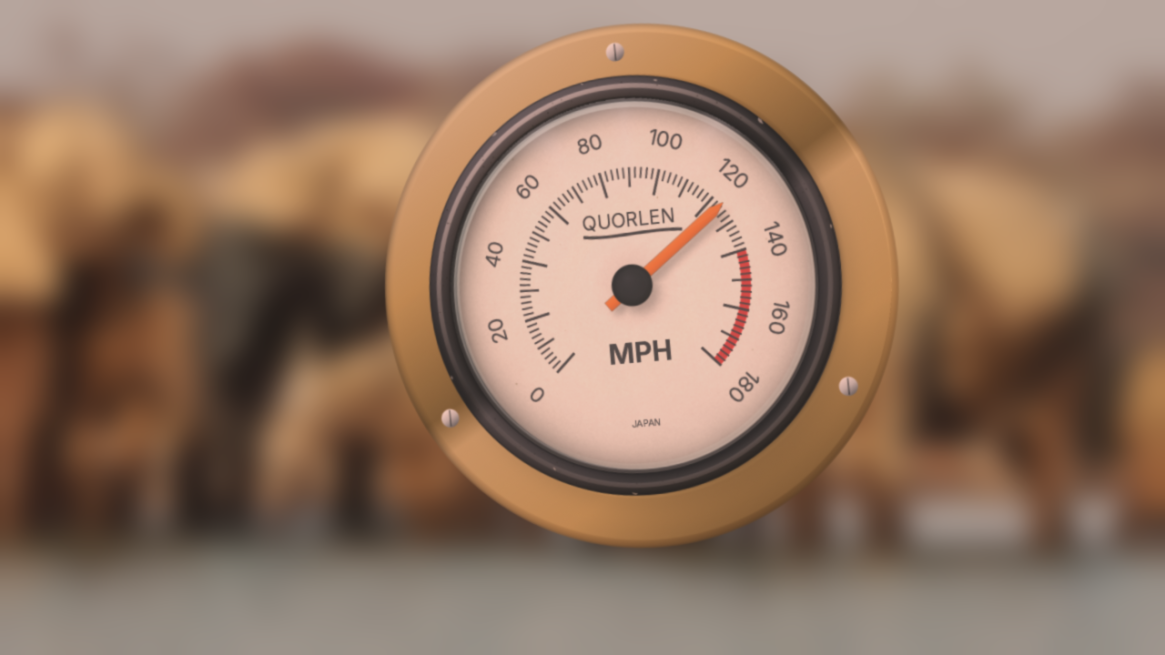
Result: 124 mph
